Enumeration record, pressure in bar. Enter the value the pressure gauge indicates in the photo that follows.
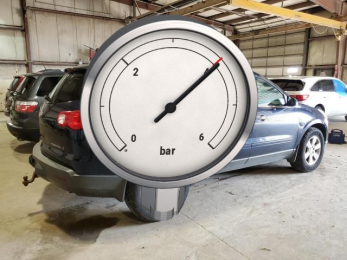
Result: 4 bar
